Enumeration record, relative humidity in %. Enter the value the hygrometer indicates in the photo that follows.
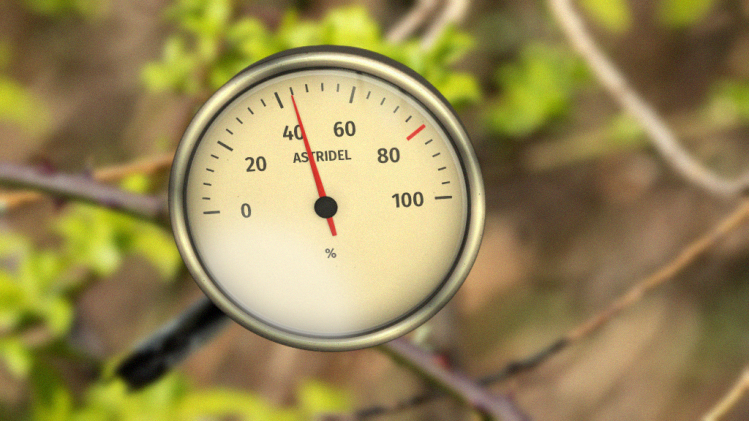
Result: 44 %
